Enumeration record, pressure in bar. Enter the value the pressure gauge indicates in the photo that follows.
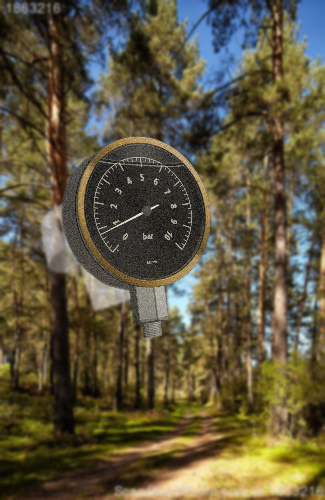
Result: 0.8 bar
